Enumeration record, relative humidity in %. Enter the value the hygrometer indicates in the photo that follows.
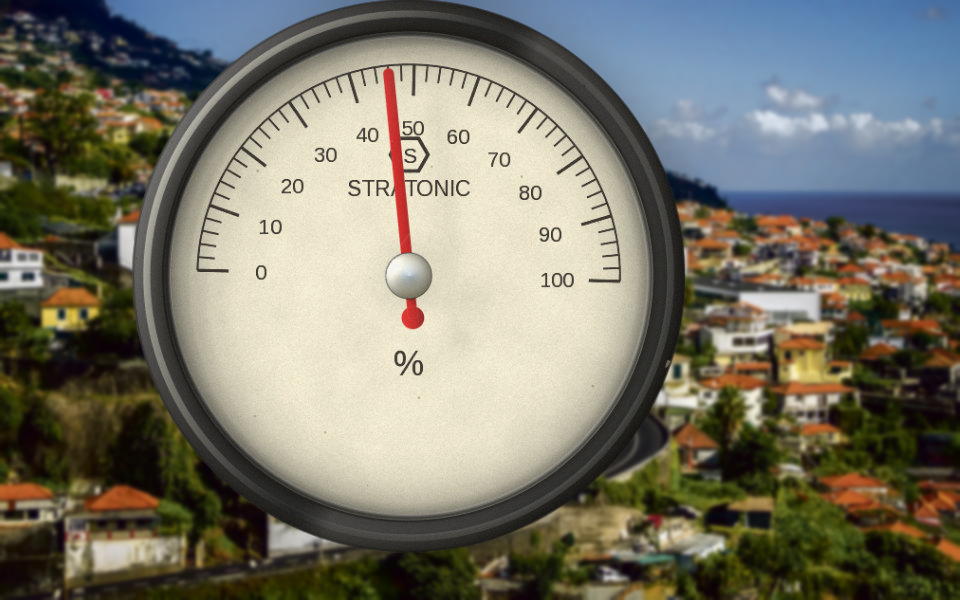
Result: 46 %
